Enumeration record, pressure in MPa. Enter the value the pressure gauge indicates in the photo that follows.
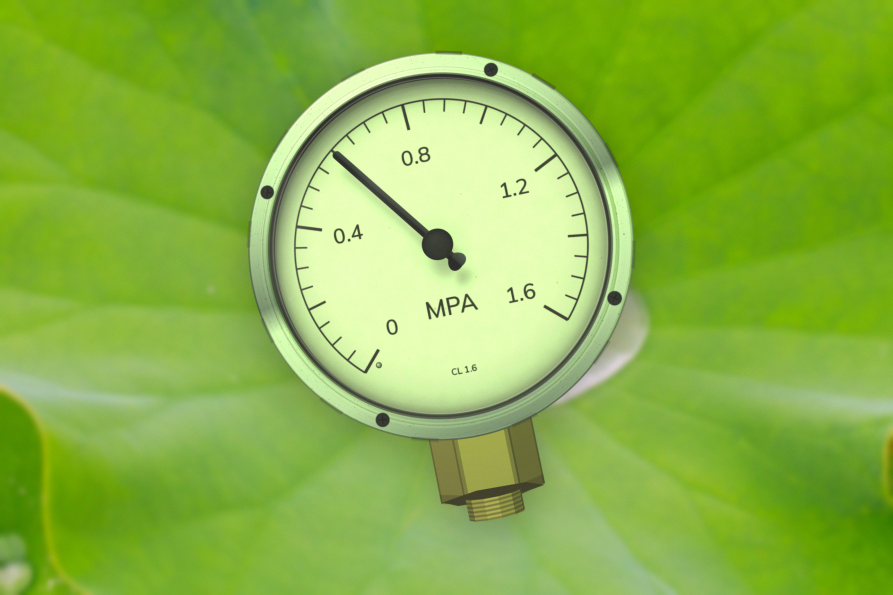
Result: 0.6 MPa
